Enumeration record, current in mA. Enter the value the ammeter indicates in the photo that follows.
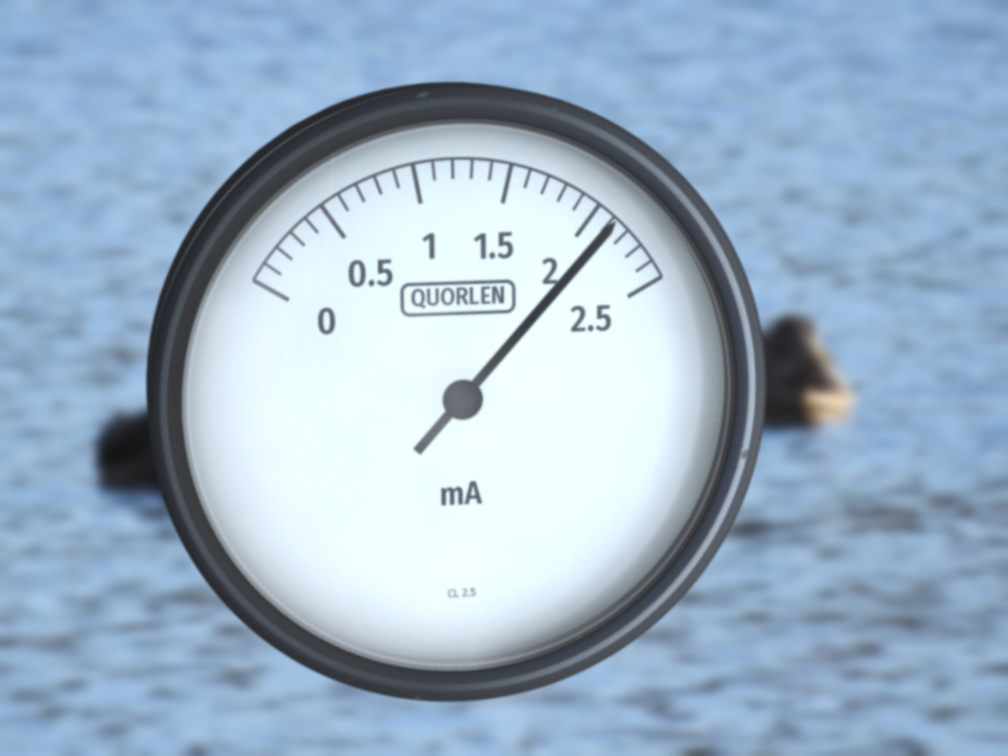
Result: 2.1 mA
